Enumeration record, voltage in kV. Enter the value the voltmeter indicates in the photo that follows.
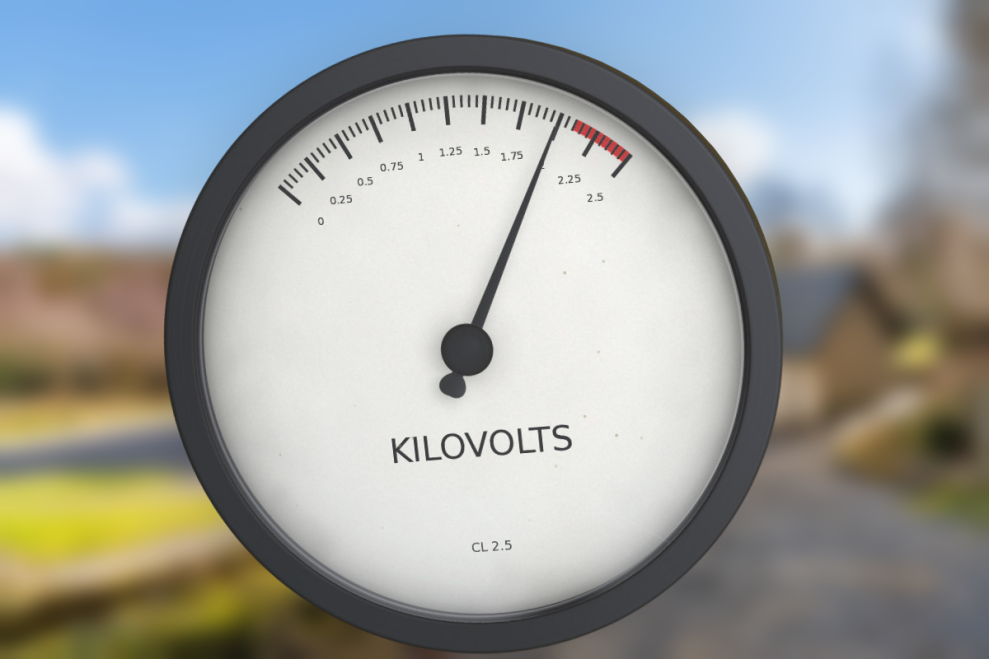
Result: 2 kV
